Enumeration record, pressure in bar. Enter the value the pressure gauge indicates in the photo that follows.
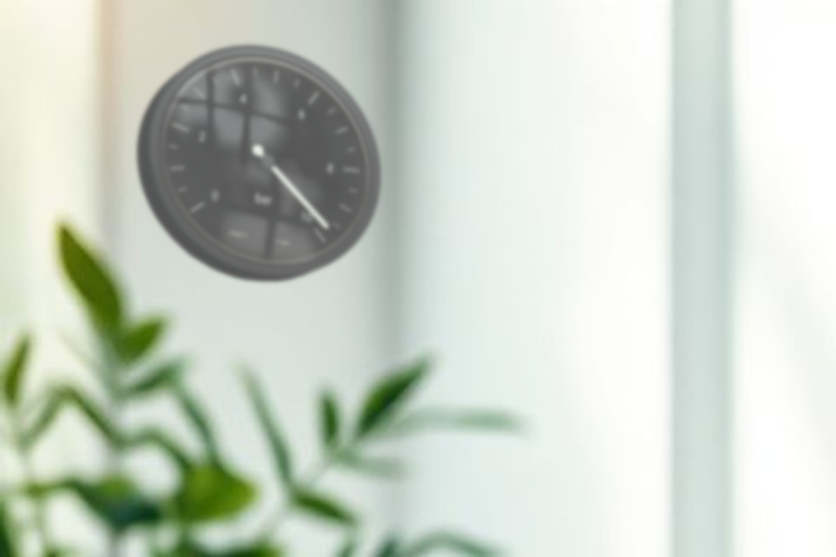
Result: 9.75 bar
